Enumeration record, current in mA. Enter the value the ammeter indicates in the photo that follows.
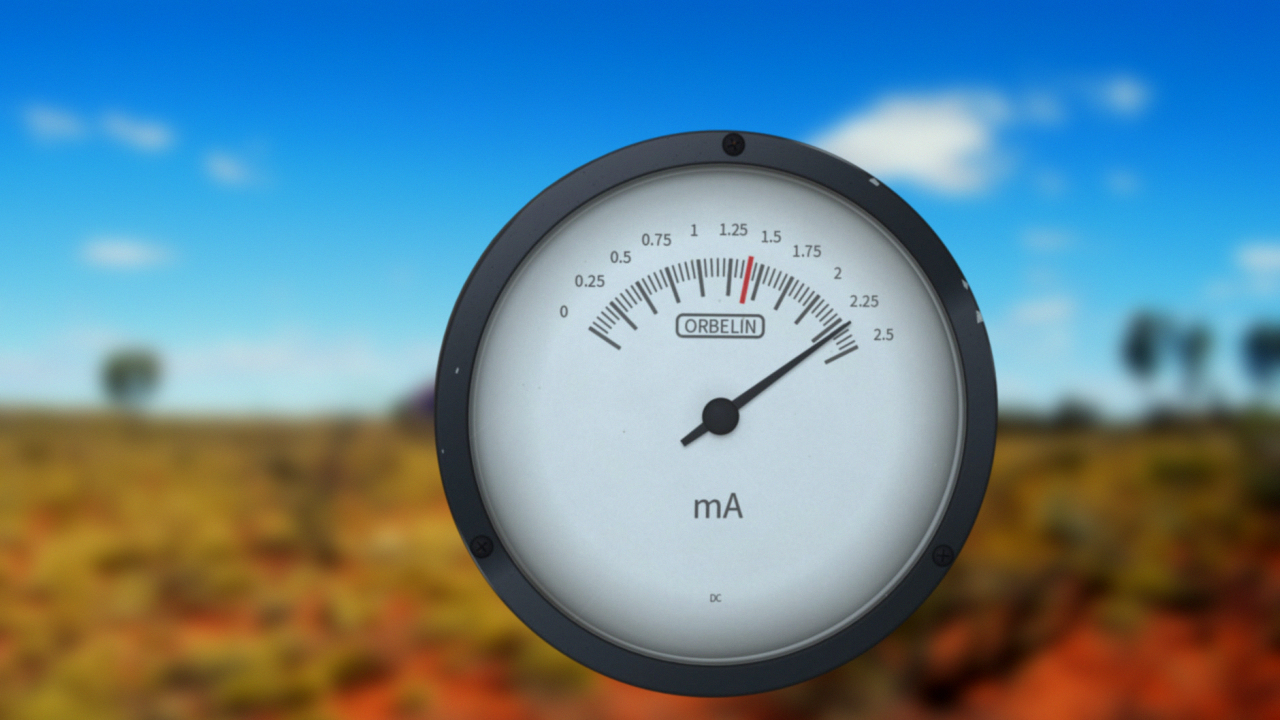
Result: 2.3 mA
